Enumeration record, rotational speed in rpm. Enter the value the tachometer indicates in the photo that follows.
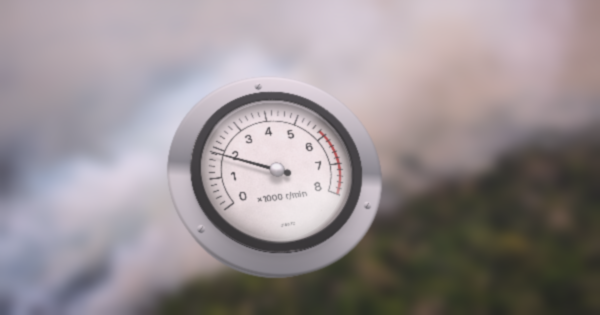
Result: 1800 rpm
